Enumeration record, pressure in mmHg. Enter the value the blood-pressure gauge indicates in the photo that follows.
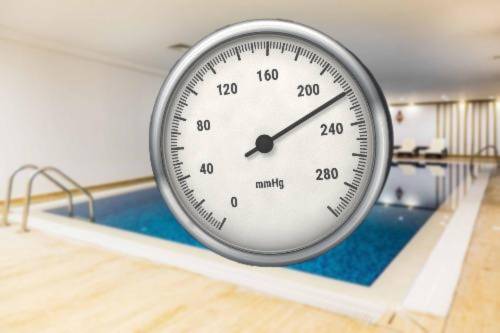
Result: 220 mmHg
